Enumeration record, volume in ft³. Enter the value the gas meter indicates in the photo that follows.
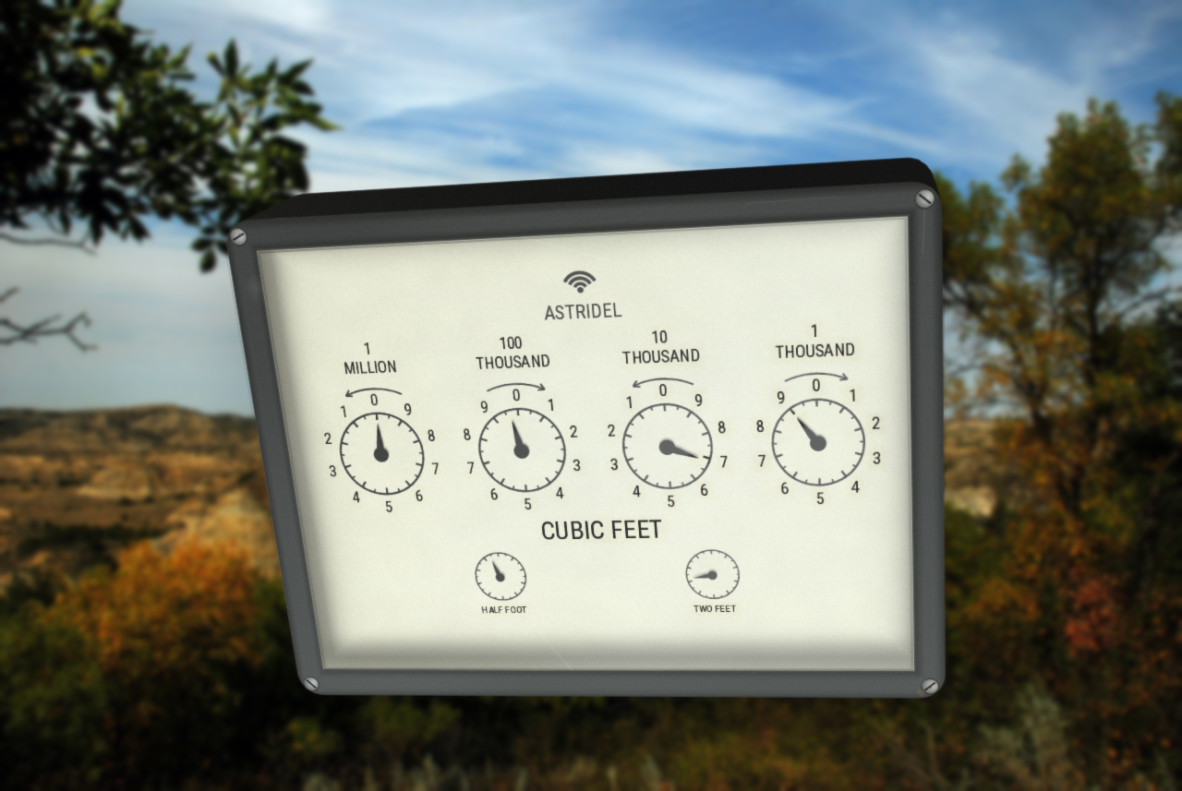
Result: 996900 ft³
